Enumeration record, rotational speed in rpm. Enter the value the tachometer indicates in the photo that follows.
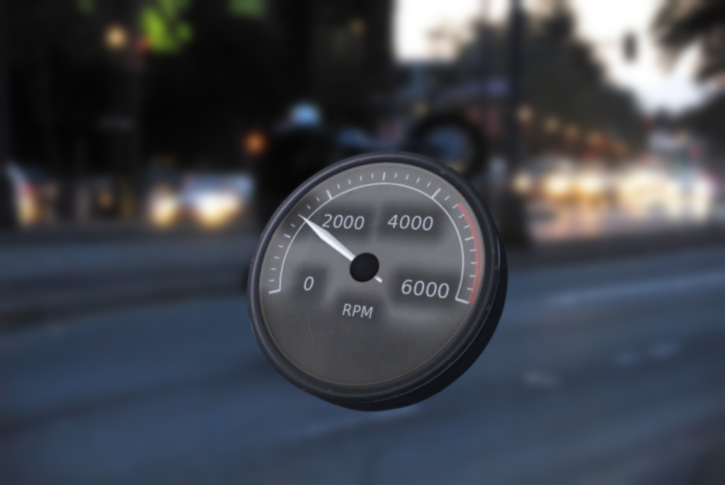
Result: 1400 rpm
